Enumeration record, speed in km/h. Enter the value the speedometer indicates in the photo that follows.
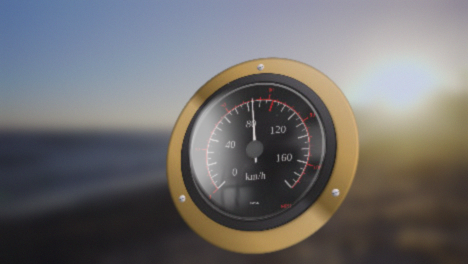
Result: 85 km/h
